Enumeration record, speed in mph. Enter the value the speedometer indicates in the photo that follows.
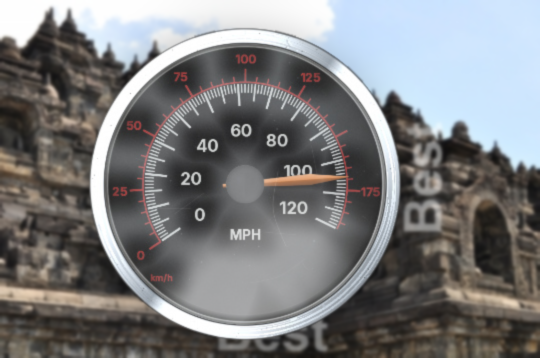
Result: 105 mph
